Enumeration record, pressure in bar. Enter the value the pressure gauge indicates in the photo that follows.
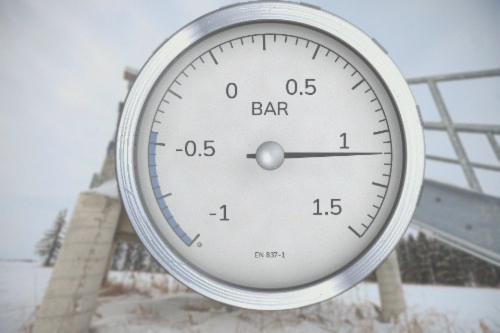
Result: 1.1 bar
